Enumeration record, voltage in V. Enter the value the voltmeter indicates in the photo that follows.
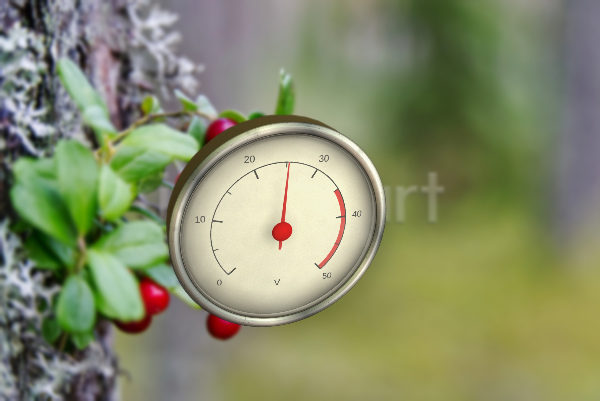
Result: 25 V
